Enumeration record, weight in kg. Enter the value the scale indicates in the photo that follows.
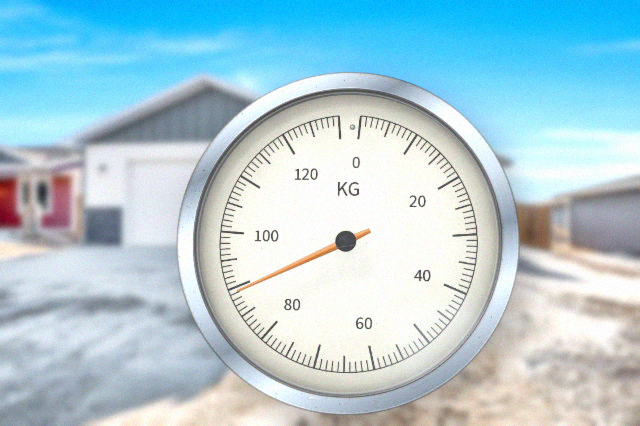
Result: 89 kg
